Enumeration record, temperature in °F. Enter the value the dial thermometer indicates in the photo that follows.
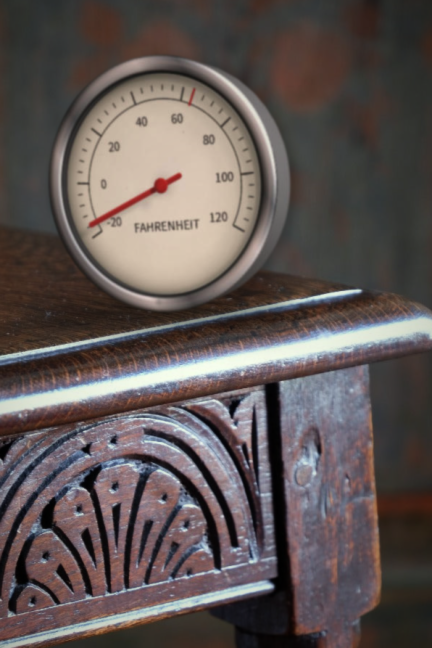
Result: -16 °F
